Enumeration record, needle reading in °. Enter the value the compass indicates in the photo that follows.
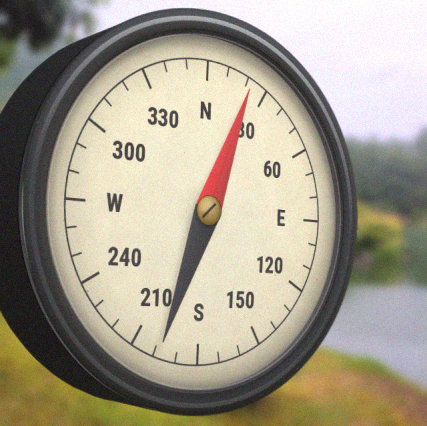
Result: 20 °
